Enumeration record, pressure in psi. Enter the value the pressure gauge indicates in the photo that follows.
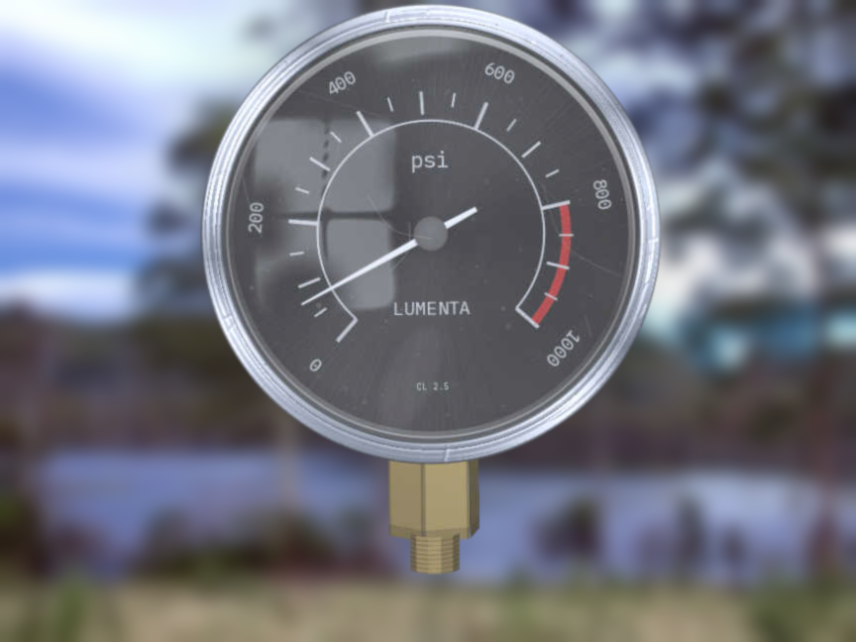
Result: 75 psi
